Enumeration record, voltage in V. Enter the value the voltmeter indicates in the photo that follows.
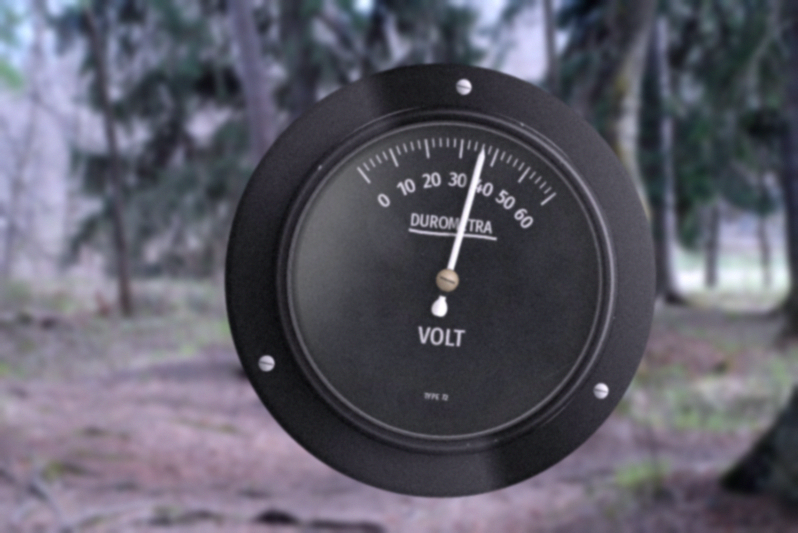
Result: 36 V
